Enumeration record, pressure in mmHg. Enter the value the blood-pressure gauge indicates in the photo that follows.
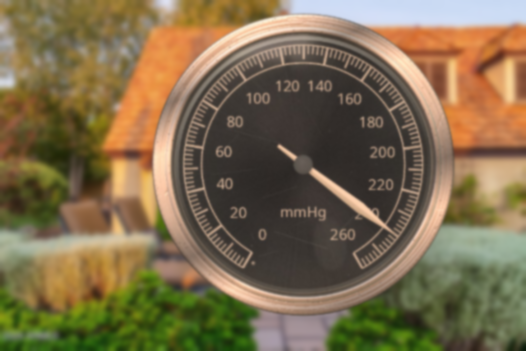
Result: 240 mmHg
